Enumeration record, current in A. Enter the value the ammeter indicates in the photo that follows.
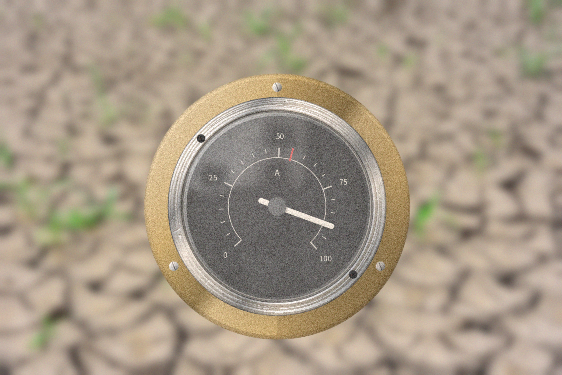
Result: 90 A
